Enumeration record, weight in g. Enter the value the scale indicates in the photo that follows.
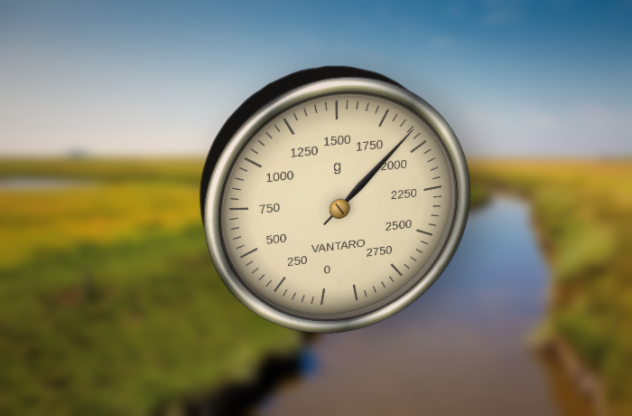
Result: 1900 g
